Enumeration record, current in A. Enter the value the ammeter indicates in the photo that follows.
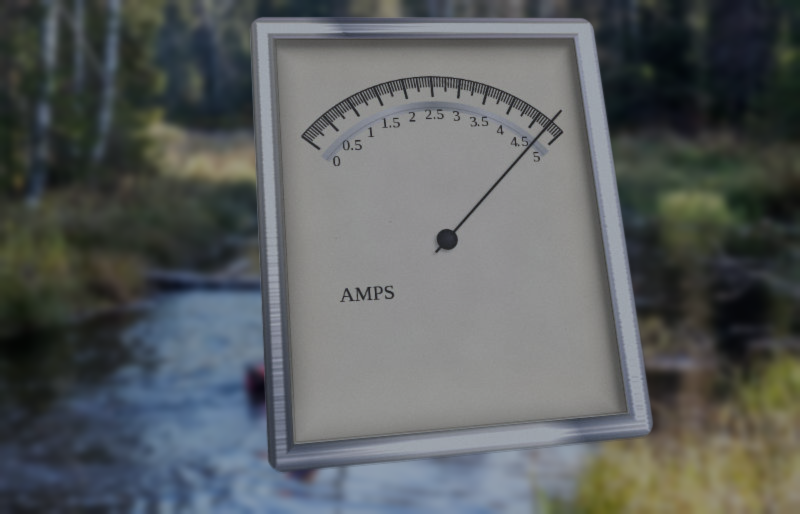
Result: 4.75 A
